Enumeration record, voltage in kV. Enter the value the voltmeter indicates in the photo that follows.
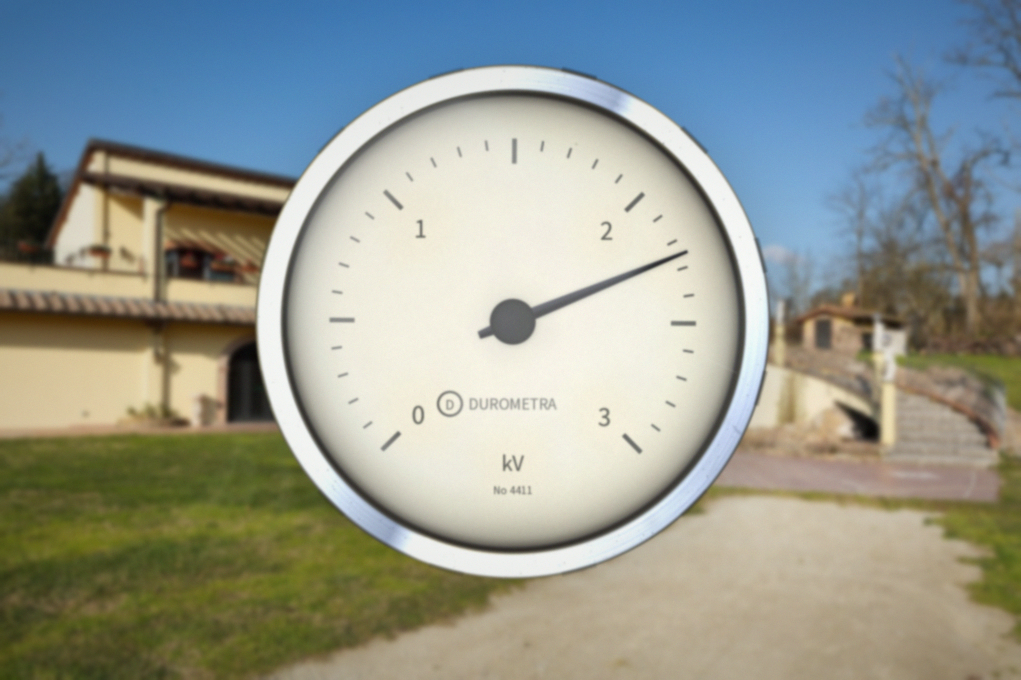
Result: 2.25 kV
